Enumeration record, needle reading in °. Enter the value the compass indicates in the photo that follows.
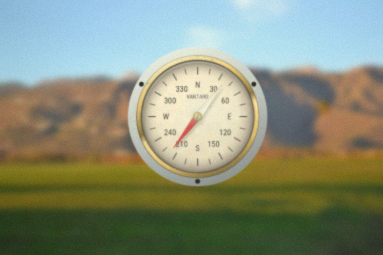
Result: 217.5 °
